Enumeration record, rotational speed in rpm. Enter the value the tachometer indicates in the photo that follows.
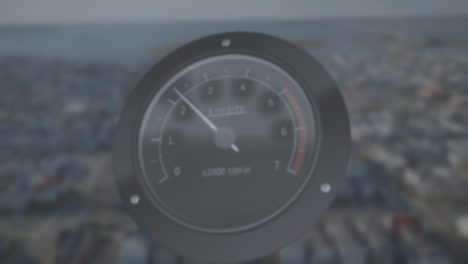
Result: 2250 rpm
